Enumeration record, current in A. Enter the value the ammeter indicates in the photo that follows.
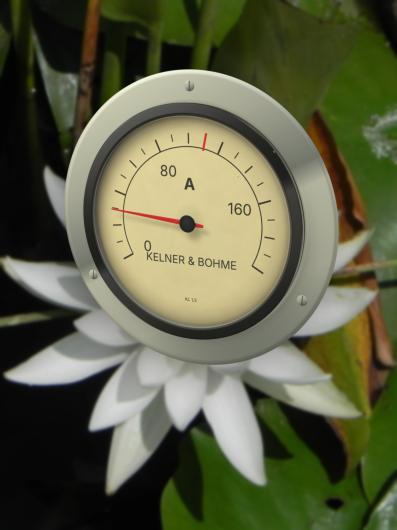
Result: 30 A
